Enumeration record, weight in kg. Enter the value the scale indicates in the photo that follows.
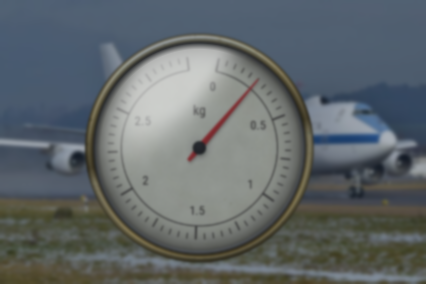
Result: 0.25 kg
